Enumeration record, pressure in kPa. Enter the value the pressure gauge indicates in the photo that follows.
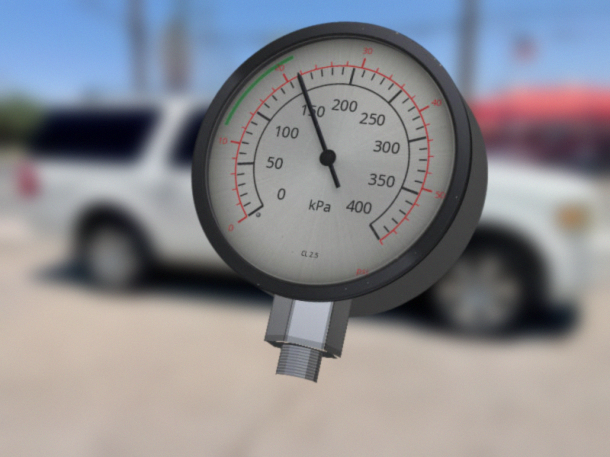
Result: 150 kPa
